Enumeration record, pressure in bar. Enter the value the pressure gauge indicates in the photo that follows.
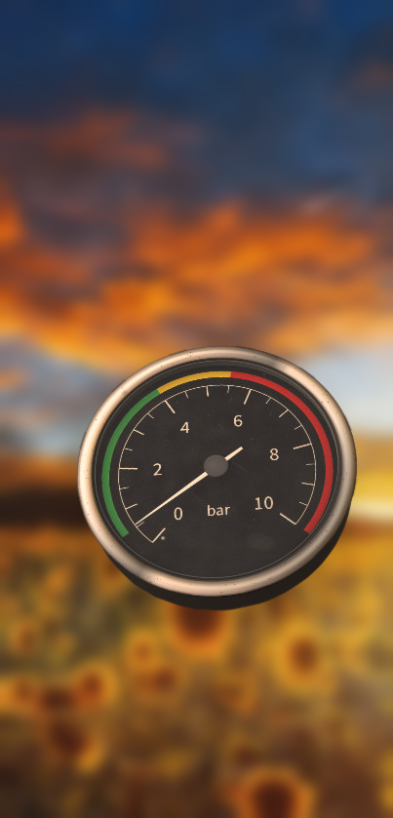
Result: 0.5 bar
